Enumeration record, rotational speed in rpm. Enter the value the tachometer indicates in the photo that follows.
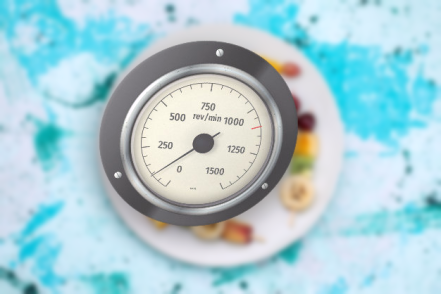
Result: 100 rpm
